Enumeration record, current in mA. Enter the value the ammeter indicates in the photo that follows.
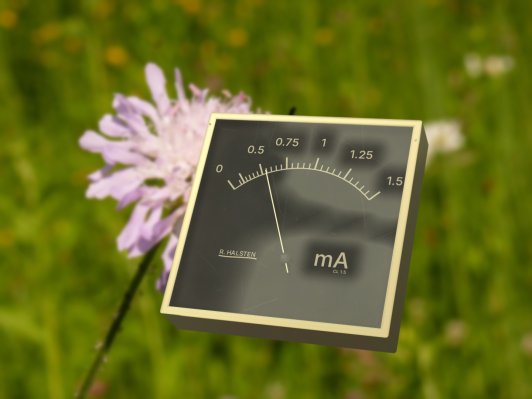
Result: 0.55 mA
